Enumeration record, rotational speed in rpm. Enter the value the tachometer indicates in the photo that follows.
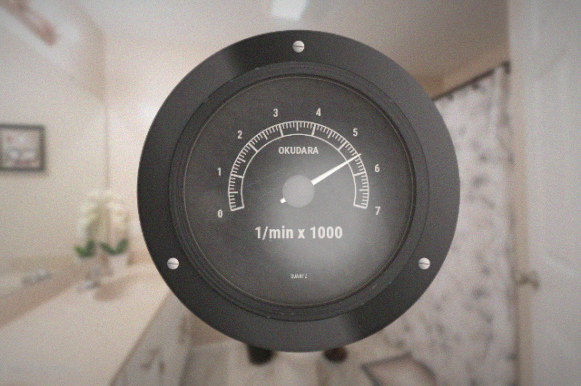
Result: 5500 rpm
